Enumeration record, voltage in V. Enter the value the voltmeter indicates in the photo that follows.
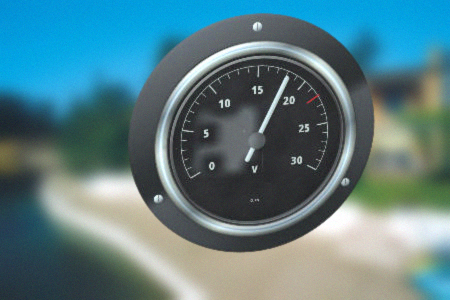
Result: 18 V
